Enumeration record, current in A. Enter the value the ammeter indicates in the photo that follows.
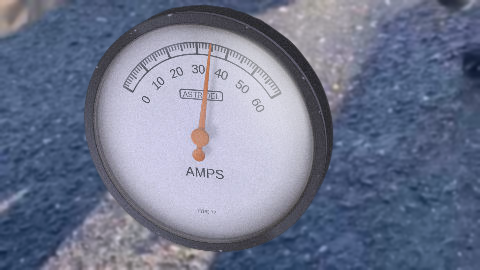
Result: 35 A
